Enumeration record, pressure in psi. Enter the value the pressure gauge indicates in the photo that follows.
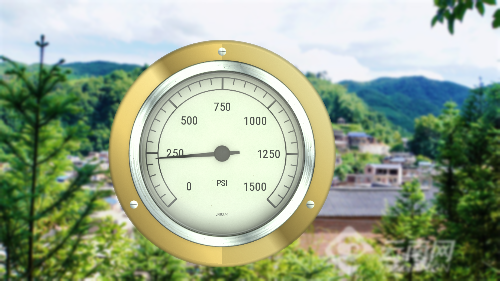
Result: 225 psi
